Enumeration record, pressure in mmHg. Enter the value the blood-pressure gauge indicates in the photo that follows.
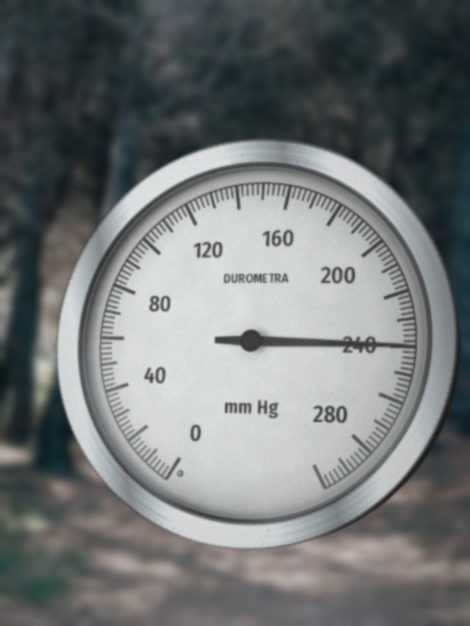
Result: 240 mmHg
